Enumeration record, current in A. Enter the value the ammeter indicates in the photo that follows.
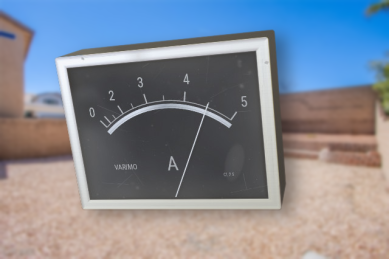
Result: 4.5 A
